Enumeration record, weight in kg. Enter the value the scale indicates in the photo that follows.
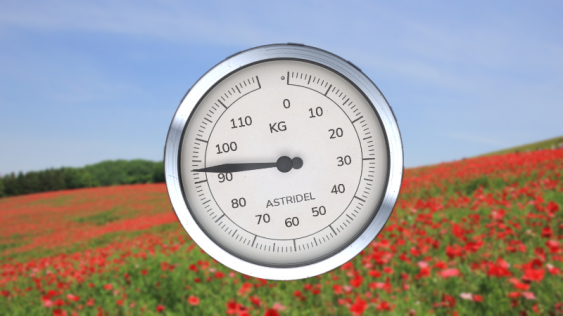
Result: 93 kg
